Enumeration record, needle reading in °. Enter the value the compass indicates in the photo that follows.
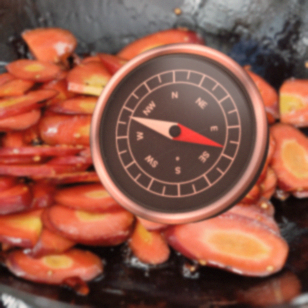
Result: 112.5 °
